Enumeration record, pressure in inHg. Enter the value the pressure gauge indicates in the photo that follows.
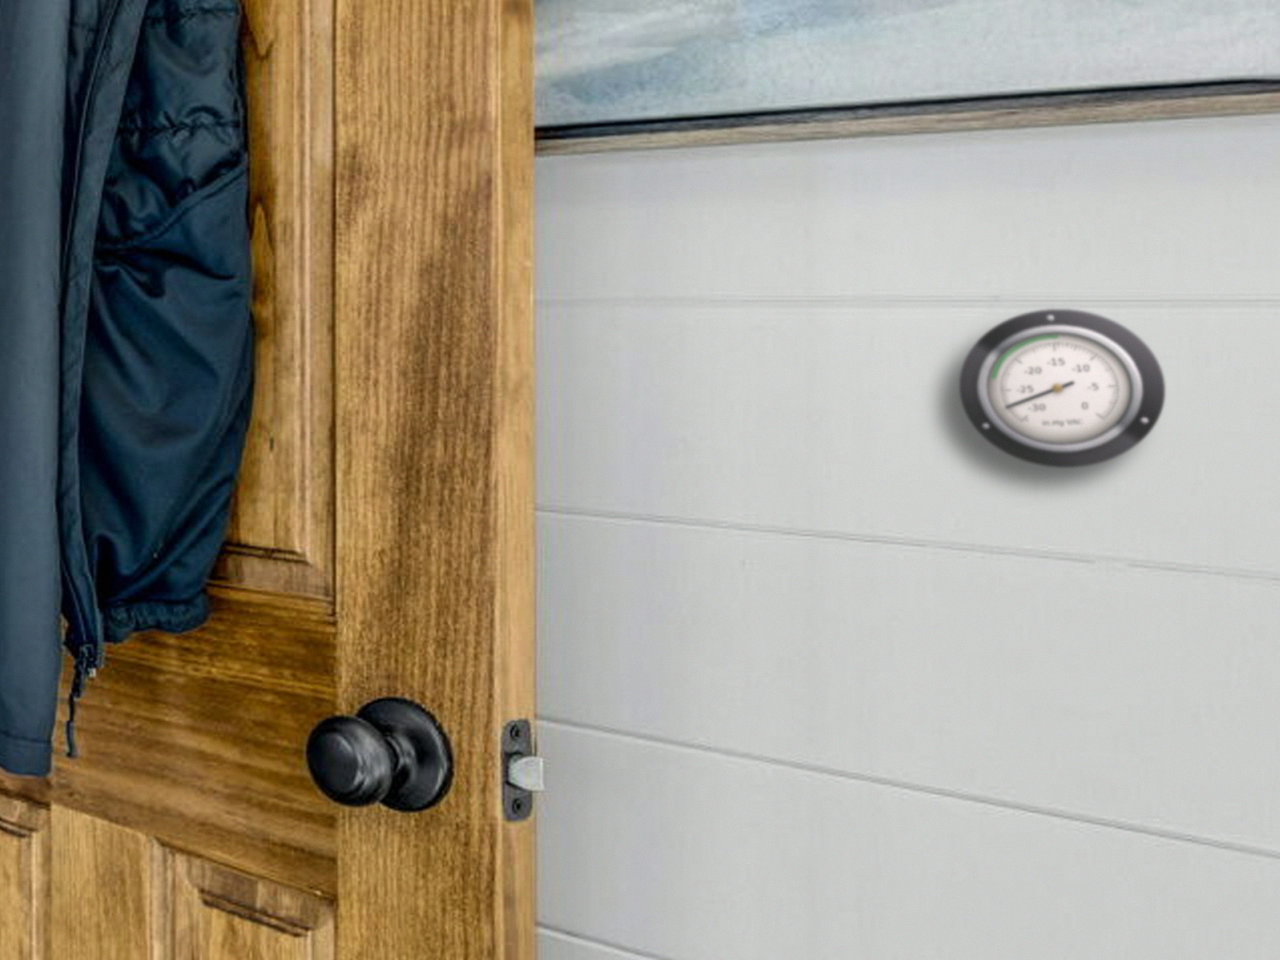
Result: -27.5 inHg
